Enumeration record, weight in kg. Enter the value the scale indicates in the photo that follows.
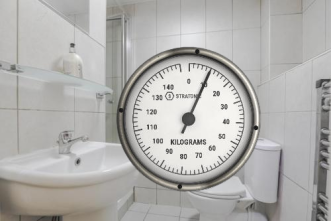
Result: 10 kg
